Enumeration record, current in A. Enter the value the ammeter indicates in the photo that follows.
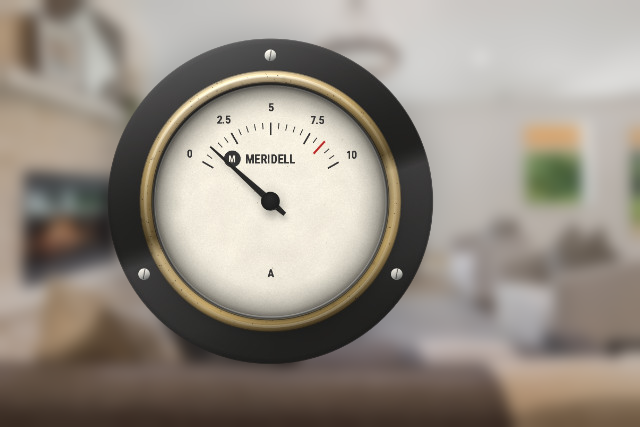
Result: 1 A
